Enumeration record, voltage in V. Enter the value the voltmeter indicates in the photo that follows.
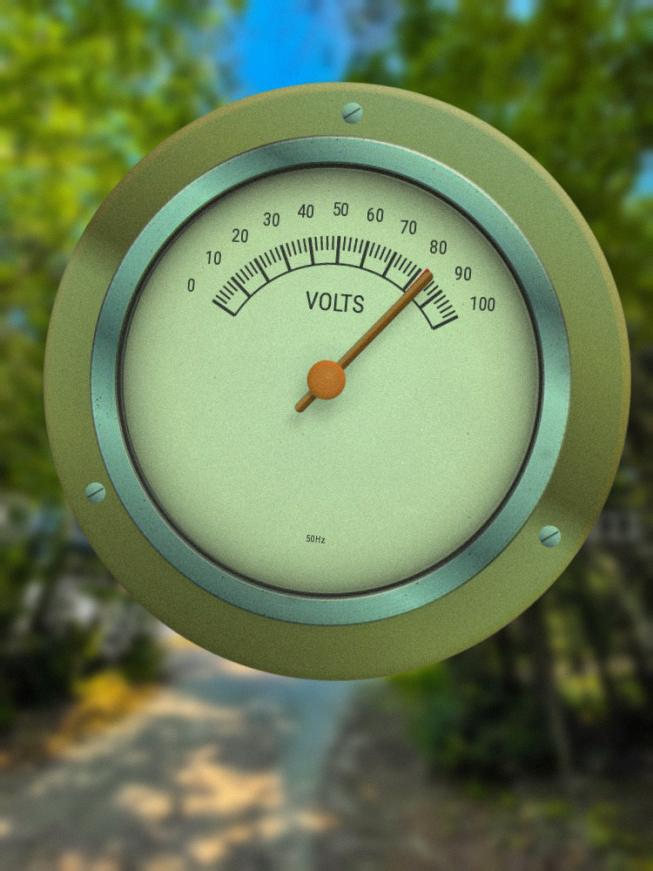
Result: 84 V
